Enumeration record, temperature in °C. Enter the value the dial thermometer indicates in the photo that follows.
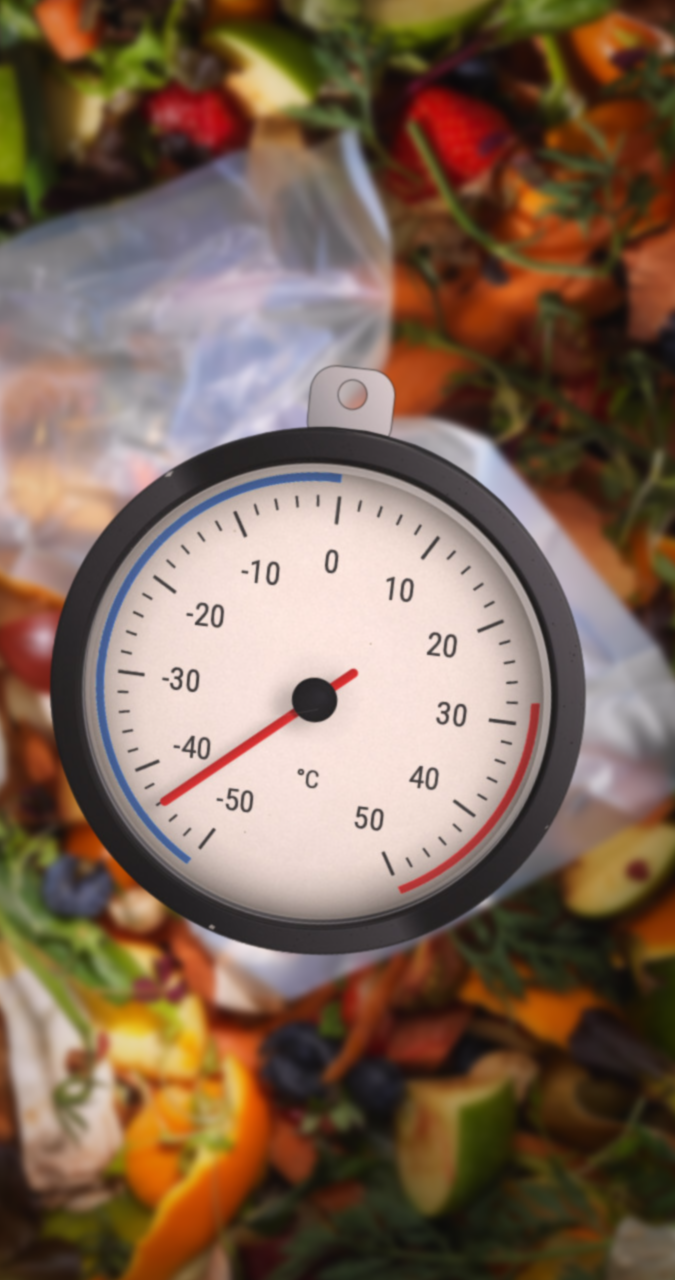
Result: -44 °C
